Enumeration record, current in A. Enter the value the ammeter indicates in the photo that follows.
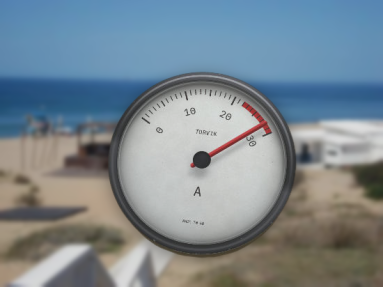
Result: 28 A
